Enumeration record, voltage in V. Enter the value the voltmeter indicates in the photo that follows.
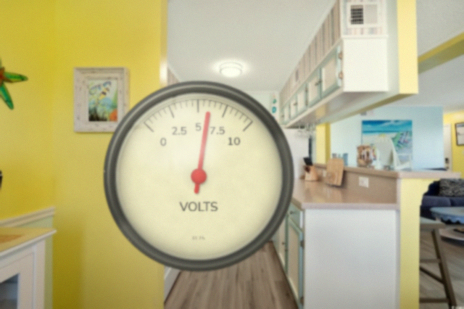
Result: 6 V
